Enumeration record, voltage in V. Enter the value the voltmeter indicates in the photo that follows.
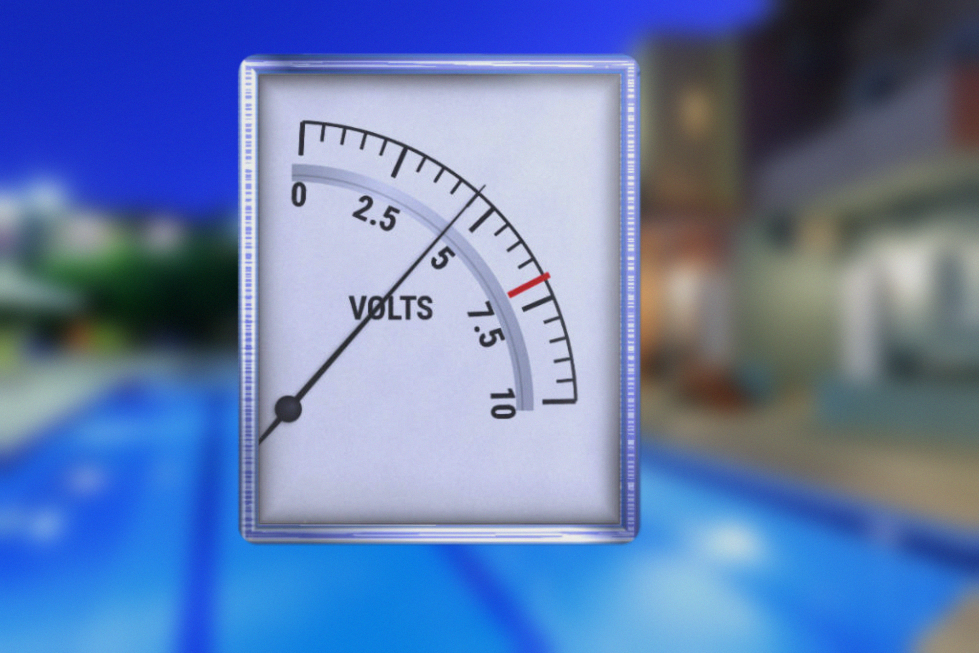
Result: 4.5 V
